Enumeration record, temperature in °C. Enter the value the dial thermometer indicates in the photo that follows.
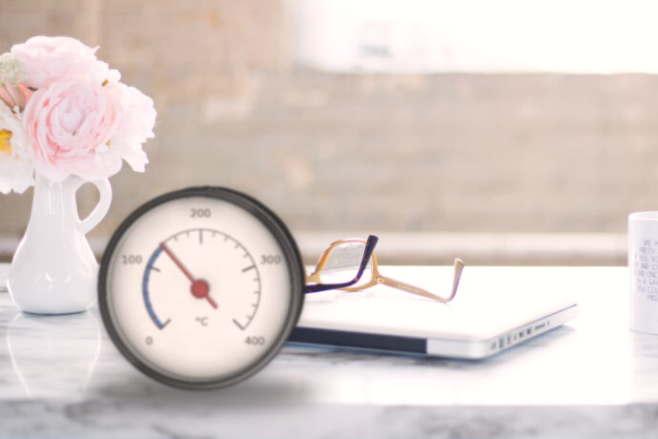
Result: 140 °C
